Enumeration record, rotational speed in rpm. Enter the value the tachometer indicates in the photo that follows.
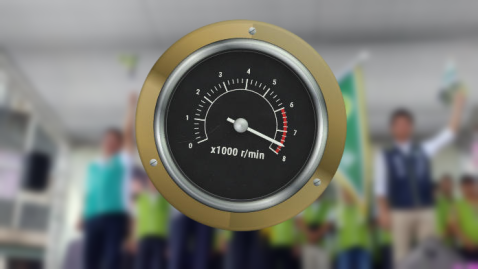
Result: 7600 rpm
